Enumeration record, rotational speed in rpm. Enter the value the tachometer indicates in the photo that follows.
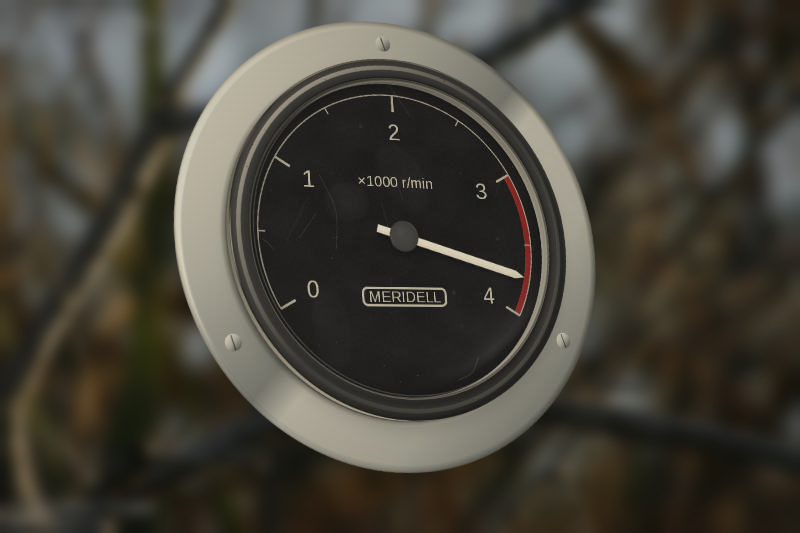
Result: 3750 rpm
